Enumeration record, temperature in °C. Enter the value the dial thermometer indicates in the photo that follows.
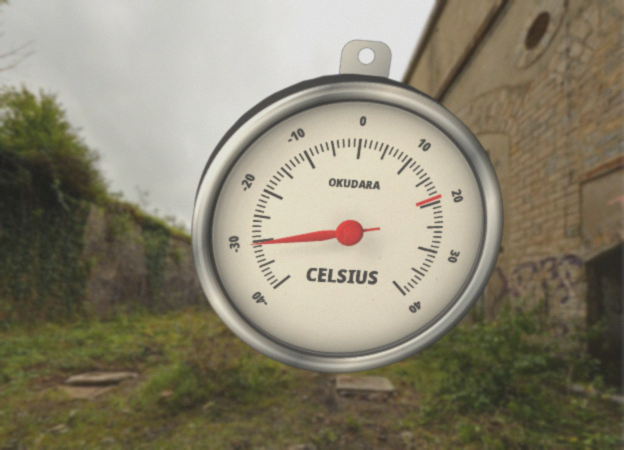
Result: -30 °C
